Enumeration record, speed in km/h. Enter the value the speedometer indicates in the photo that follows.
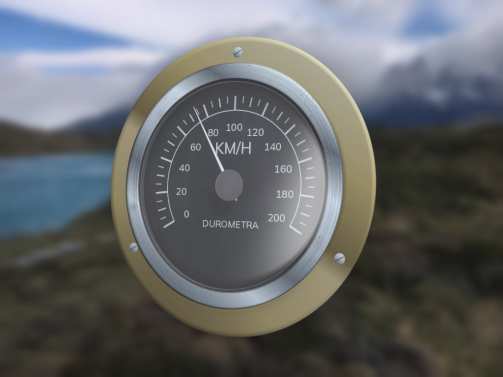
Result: 75 km/h
